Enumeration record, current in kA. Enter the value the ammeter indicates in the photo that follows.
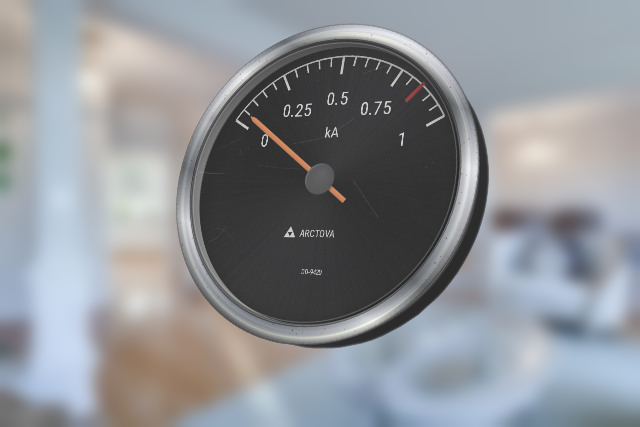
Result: 0.05 kA
